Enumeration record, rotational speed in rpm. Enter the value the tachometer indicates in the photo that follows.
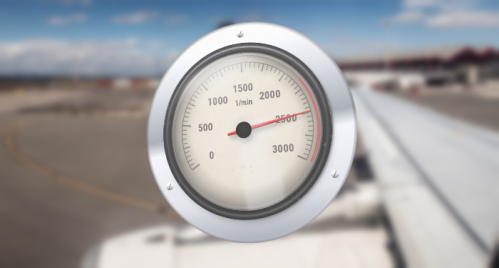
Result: 2500 rpm
